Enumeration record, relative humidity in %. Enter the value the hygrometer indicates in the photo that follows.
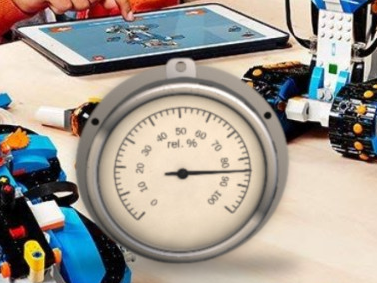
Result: 84 %
